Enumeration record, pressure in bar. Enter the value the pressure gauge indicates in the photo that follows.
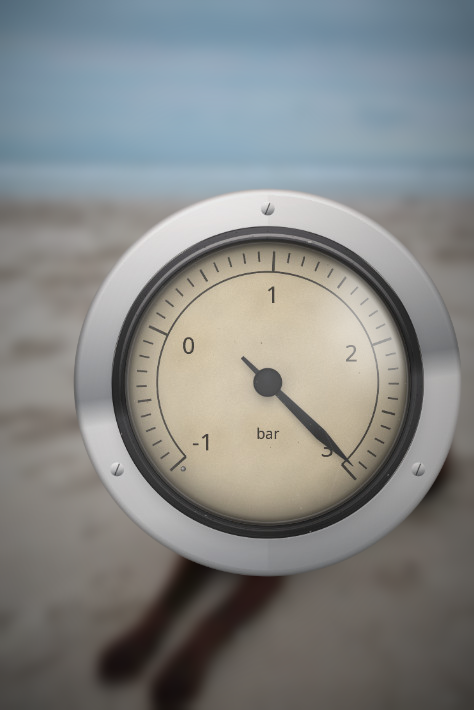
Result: 2.95 bar
